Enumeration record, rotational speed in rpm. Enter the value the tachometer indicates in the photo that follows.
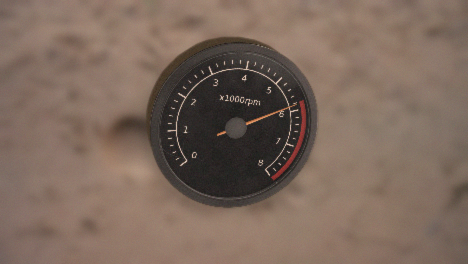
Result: 5800 rpm
